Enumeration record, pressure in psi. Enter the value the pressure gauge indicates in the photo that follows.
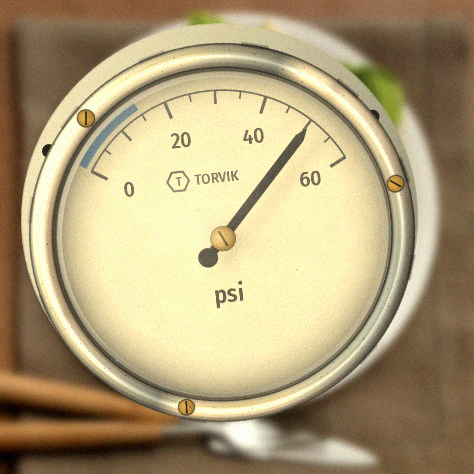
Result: 50 psi
